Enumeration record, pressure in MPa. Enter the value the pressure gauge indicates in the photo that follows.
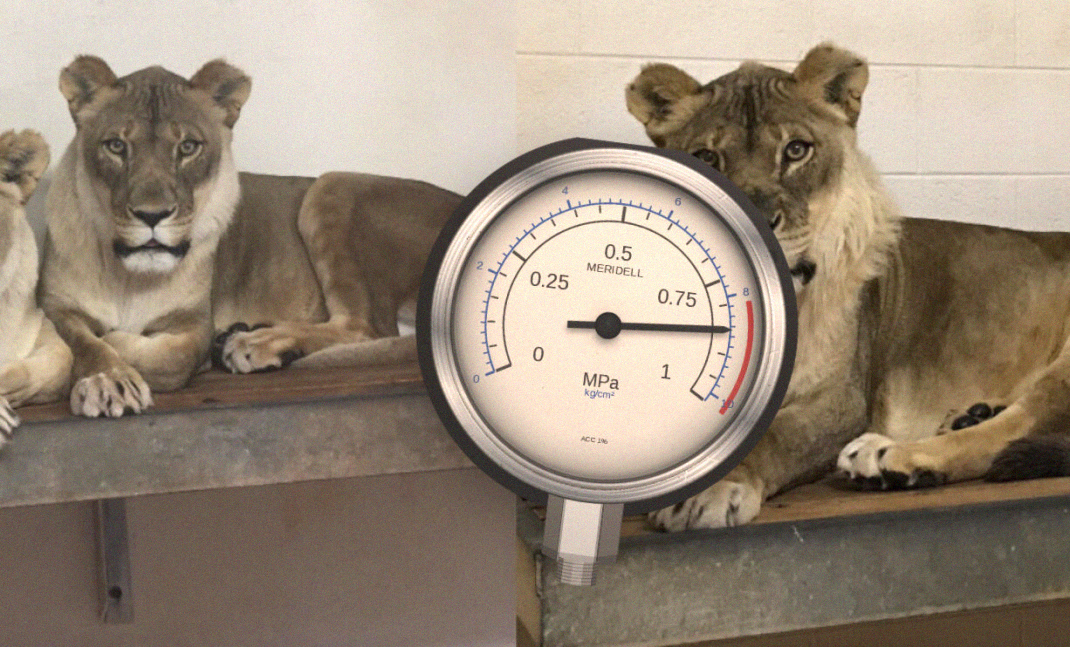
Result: 0.85 MPa
